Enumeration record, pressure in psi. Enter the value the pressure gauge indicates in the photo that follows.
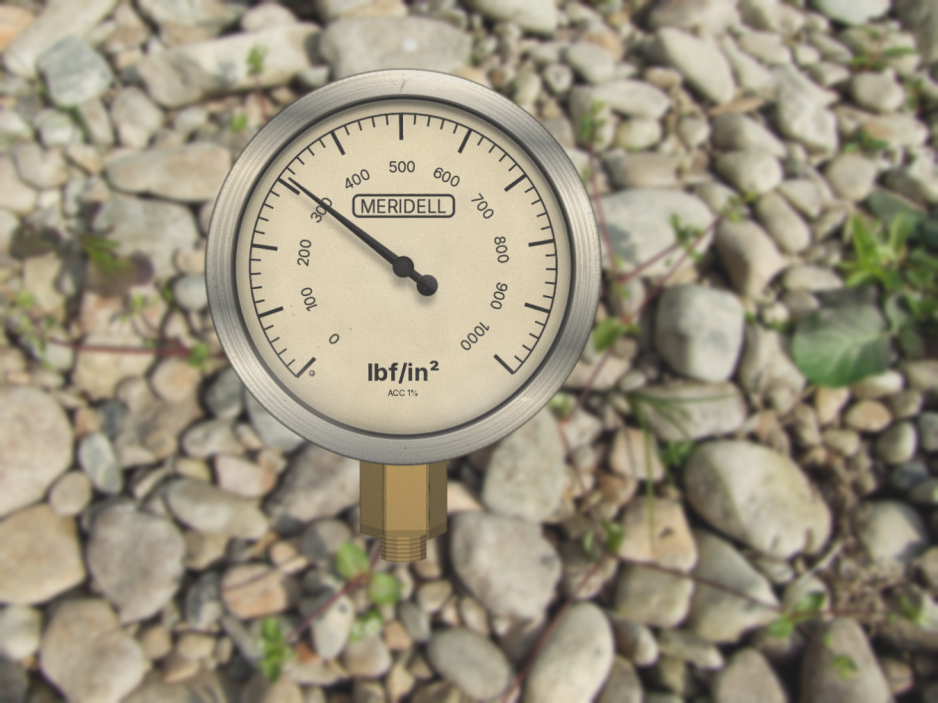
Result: 310 psi
